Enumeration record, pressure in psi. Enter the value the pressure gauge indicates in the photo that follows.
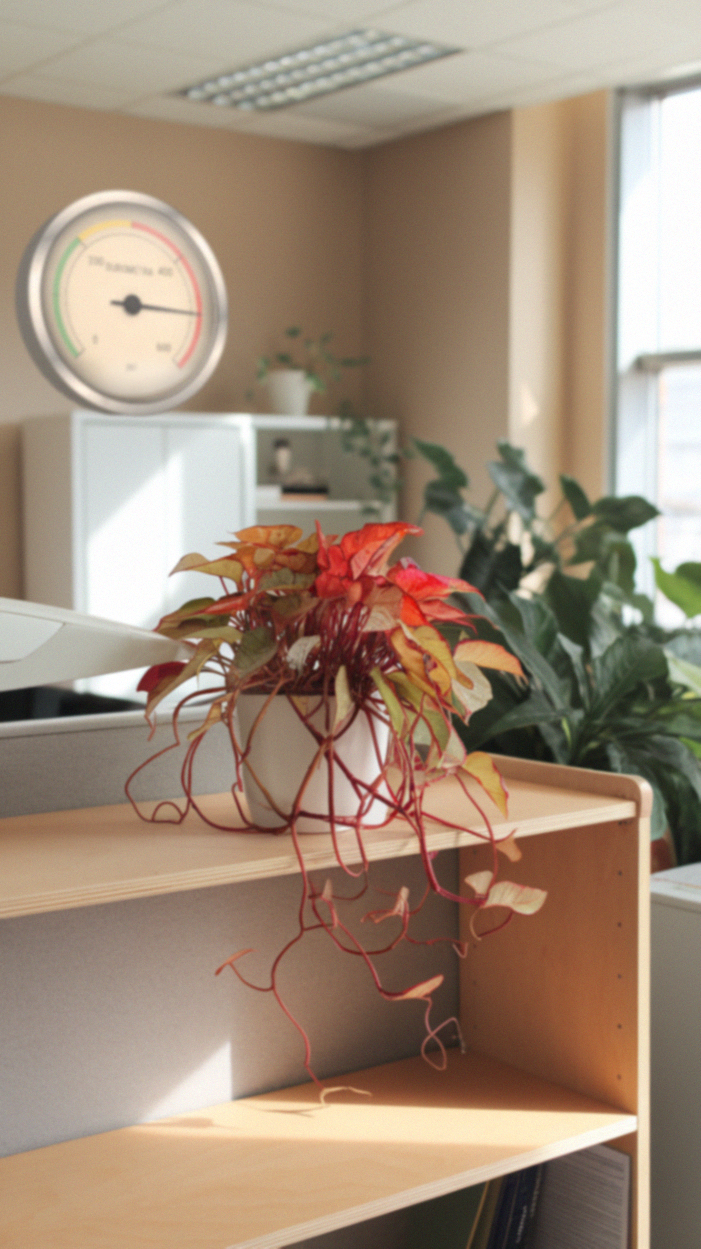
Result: 500 psi
